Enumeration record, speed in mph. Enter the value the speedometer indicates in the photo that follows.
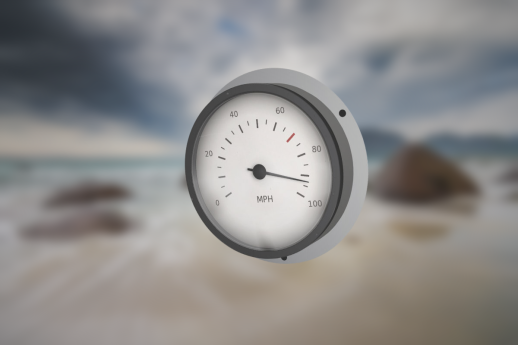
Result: 92.5 mph
